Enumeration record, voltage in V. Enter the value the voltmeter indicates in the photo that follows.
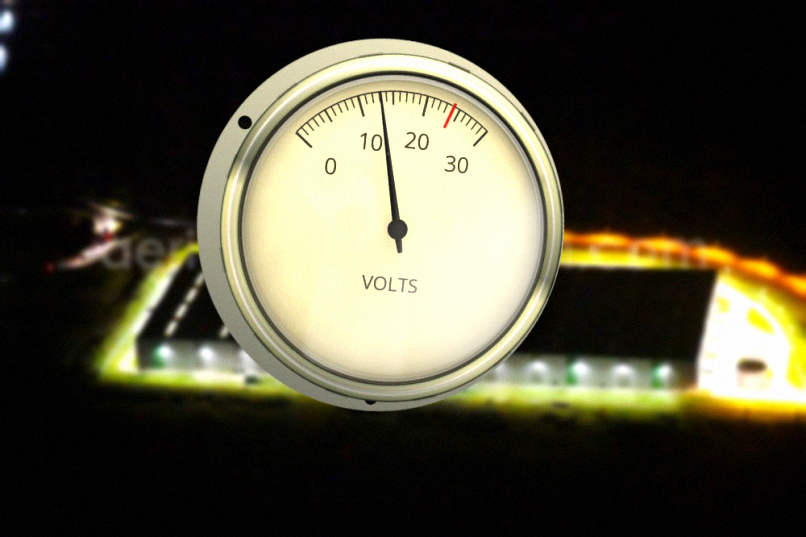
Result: 13 V
